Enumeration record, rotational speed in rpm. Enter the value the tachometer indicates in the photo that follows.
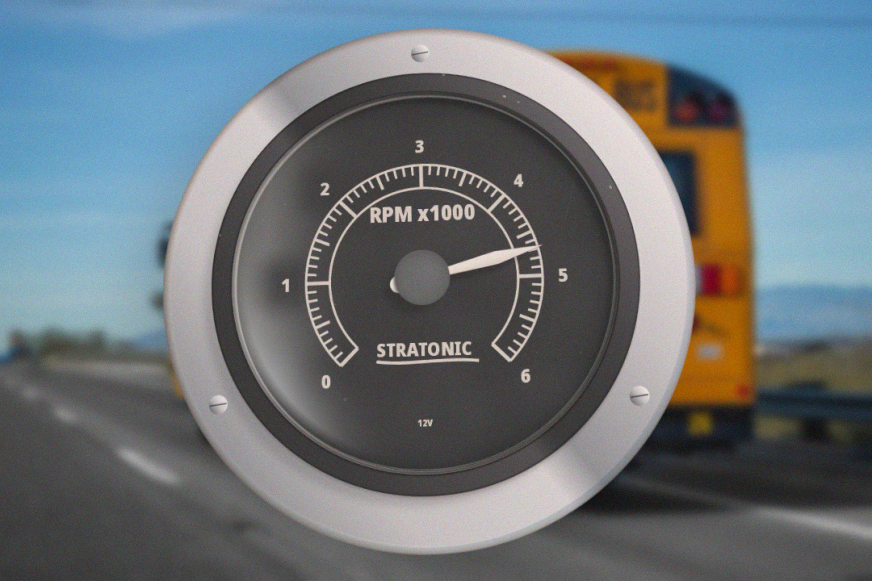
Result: 4700 rpm
